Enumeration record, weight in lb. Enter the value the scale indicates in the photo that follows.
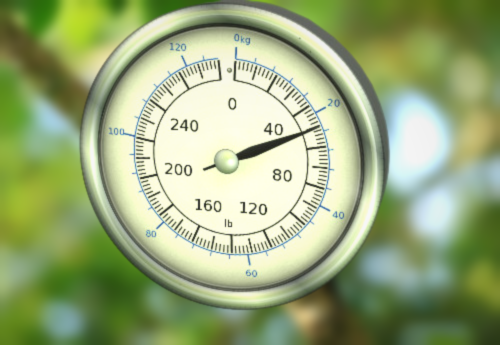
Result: 50 lb
